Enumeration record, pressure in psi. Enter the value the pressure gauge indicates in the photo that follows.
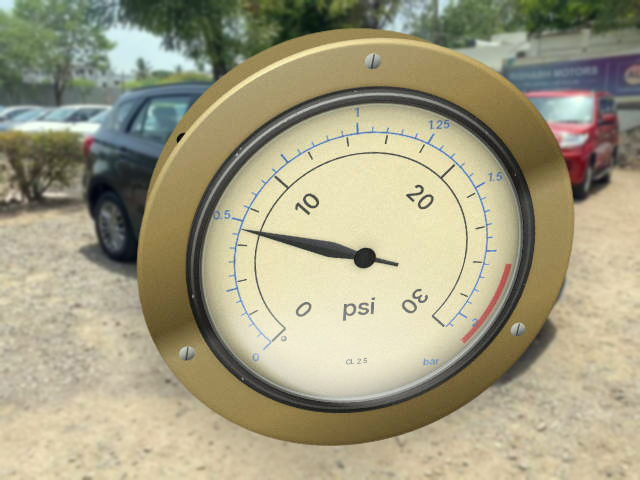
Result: 7 psi
